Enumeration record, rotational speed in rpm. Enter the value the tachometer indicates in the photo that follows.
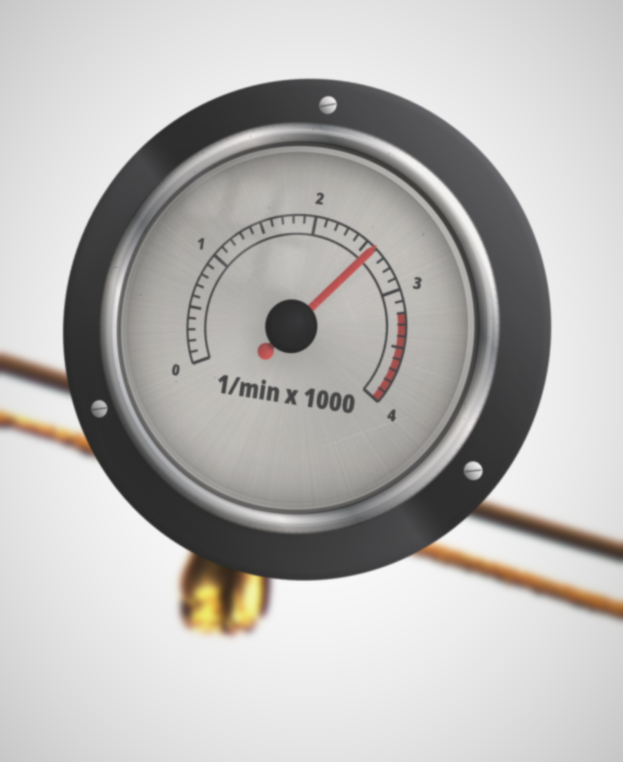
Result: 2600 rpm
